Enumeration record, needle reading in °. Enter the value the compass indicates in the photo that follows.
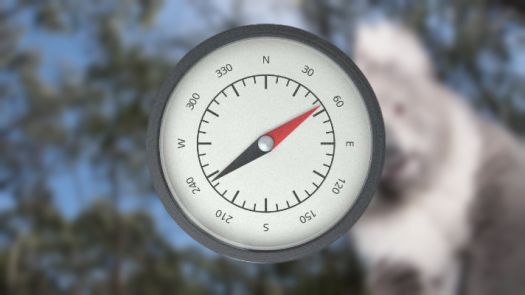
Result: 55 °
